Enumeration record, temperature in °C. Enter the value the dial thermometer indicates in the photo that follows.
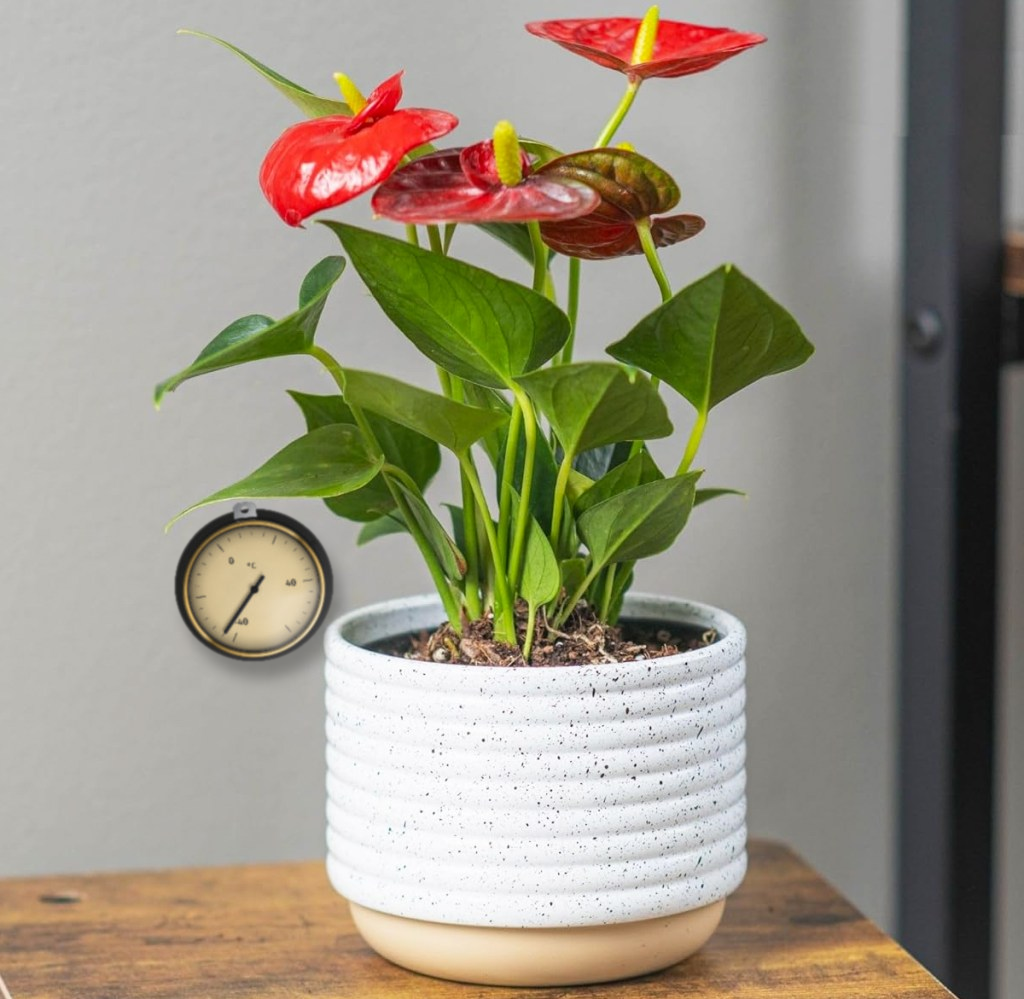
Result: -36 °C
